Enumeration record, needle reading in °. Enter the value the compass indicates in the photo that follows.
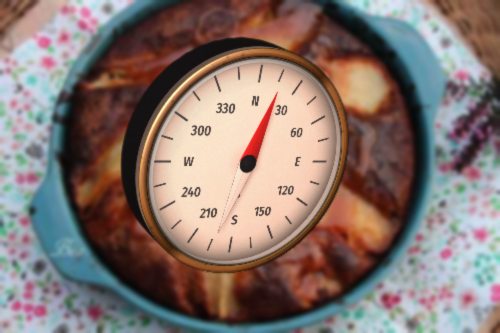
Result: 15 °
